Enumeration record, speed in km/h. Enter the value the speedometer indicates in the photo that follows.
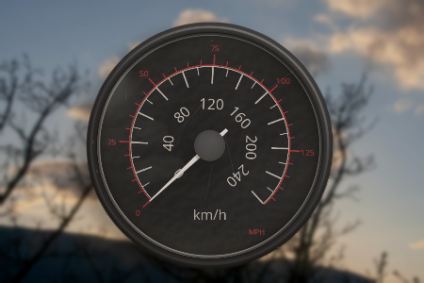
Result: 0 km/h
